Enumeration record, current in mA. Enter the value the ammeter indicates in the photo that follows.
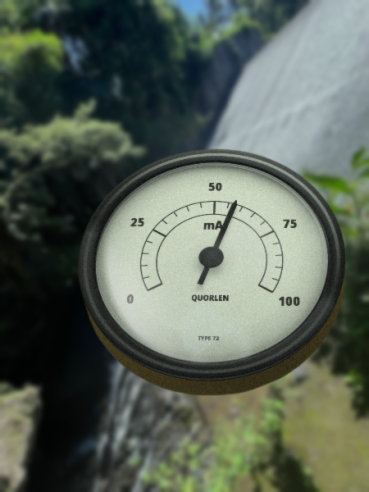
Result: 57.5 mA
